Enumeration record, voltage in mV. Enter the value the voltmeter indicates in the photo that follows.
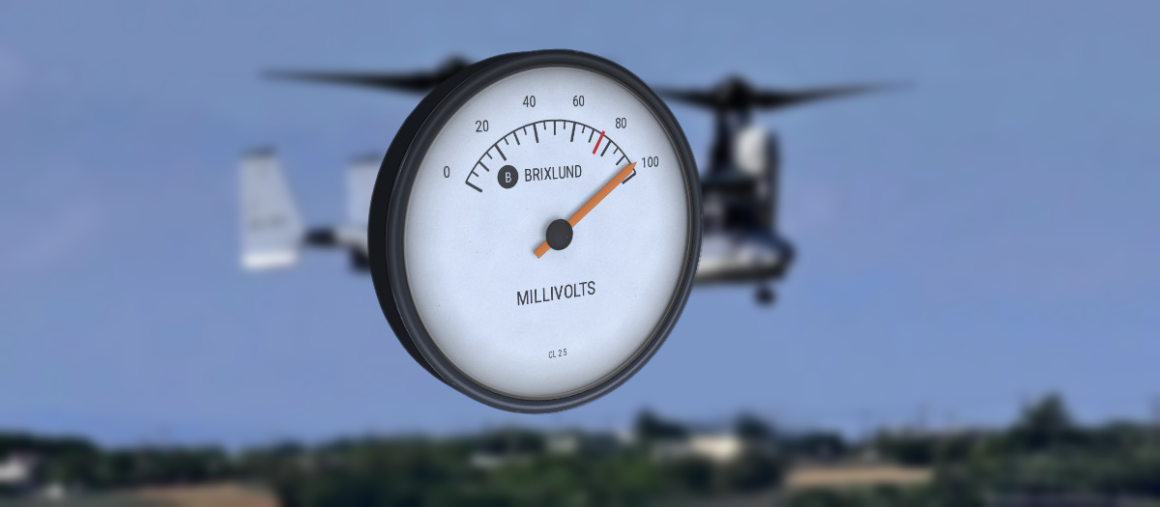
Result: 95 mV
